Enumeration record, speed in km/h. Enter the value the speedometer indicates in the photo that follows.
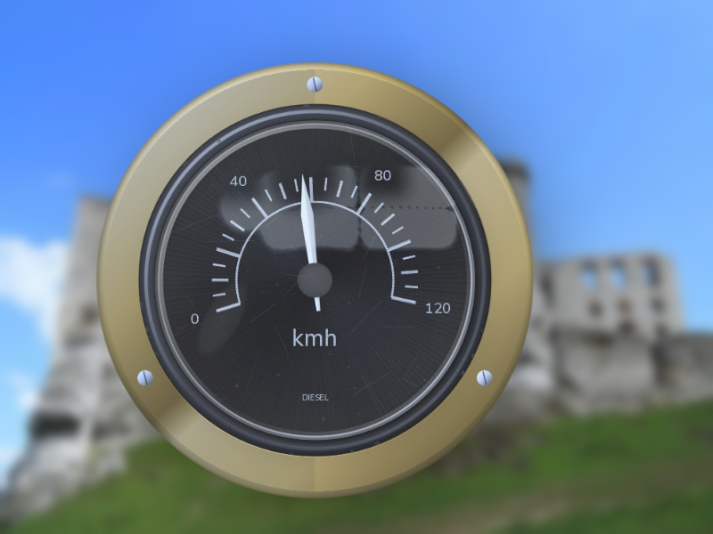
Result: 57.5 km/h
